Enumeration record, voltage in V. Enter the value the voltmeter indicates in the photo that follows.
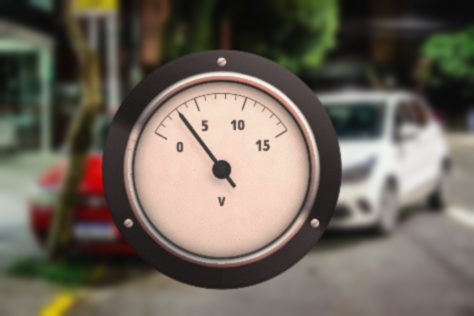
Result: 3 V
